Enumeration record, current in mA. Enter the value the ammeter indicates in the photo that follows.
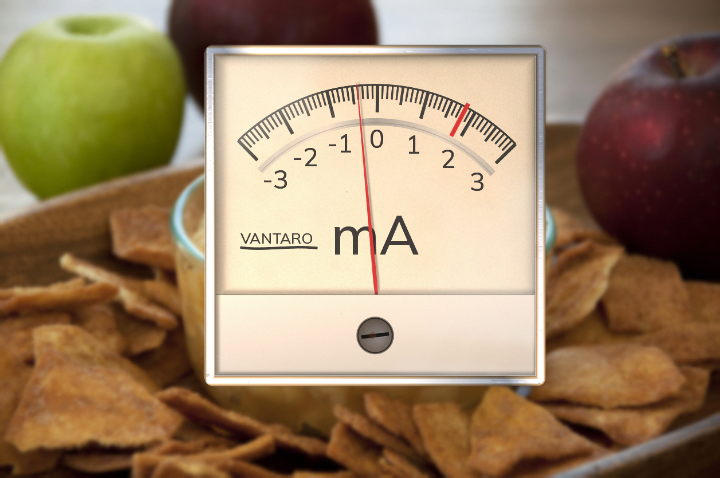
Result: -0.4 mA
